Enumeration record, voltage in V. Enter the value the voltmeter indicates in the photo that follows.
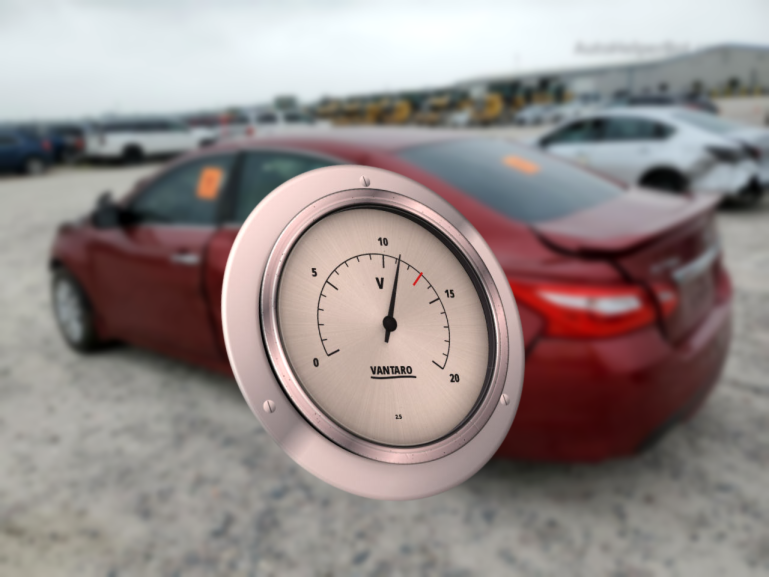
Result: 11 V
